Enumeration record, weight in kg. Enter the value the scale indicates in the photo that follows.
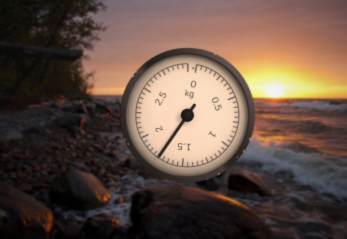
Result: 1.75 kg
